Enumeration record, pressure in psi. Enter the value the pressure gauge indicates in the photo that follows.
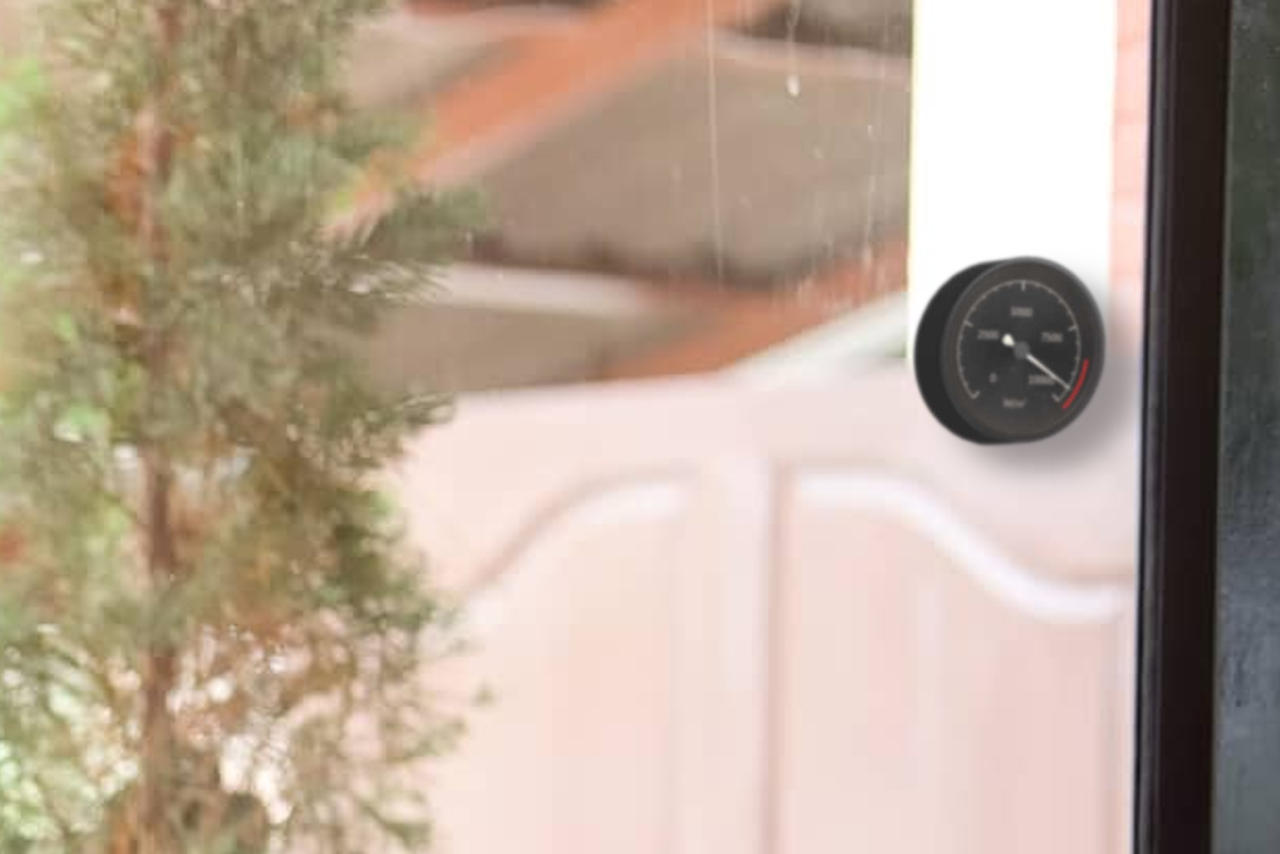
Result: 9500 psi
